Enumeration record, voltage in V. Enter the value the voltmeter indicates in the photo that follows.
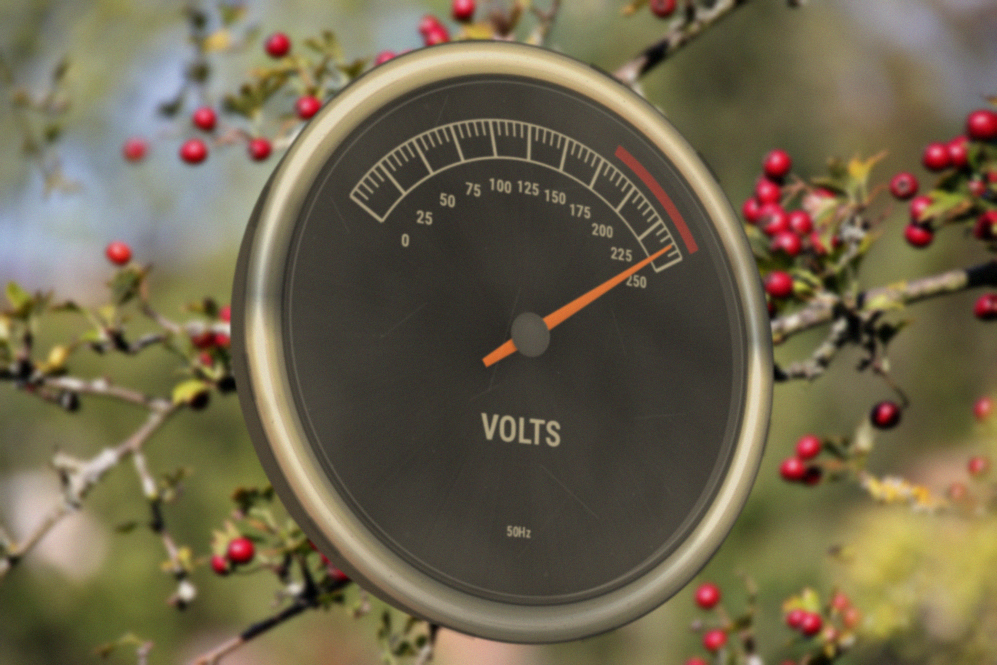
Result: 240 V
